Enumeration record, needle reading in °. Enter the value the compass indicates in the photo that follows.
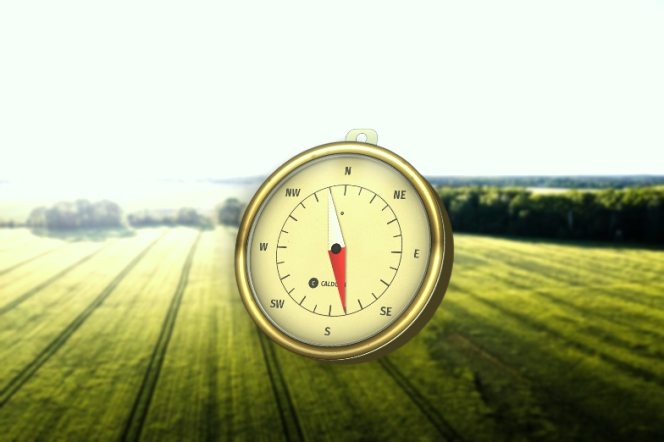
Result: 165 °
